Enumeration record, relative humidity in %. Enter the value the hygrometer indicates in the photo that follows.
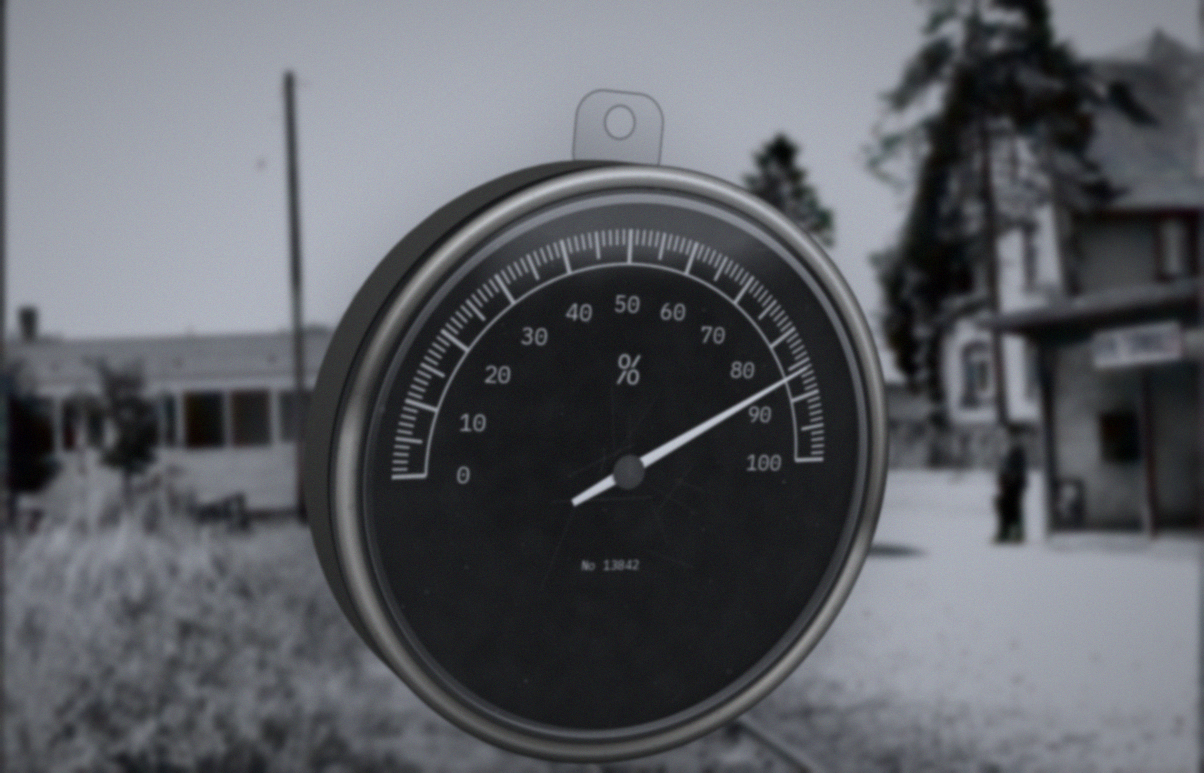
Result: 85 %
